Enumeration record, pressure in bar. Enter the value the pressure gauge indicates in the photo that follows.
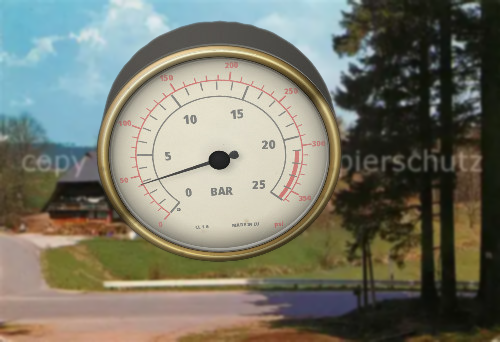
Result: 3 bar
